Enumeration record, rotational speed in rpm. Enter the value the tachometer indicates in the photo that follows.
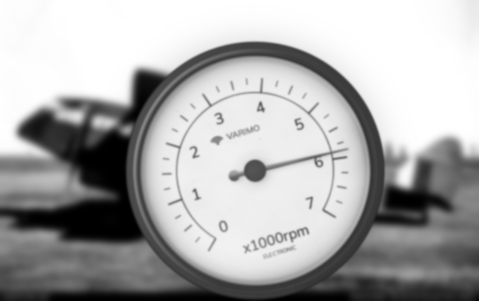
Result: 5875 rpm
